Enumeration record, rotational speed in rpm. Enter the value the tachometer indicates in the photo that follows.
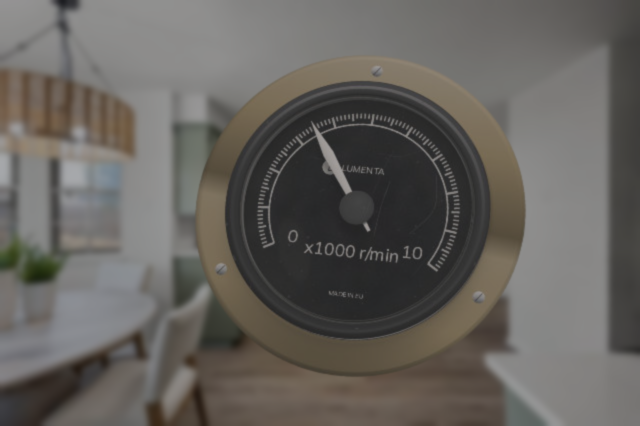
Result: 3500 rpm
